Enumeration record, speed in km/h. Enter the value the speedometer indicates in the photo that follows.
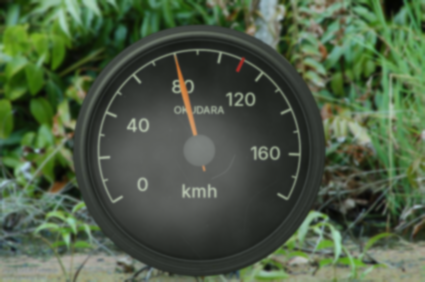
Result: 80 km/h
